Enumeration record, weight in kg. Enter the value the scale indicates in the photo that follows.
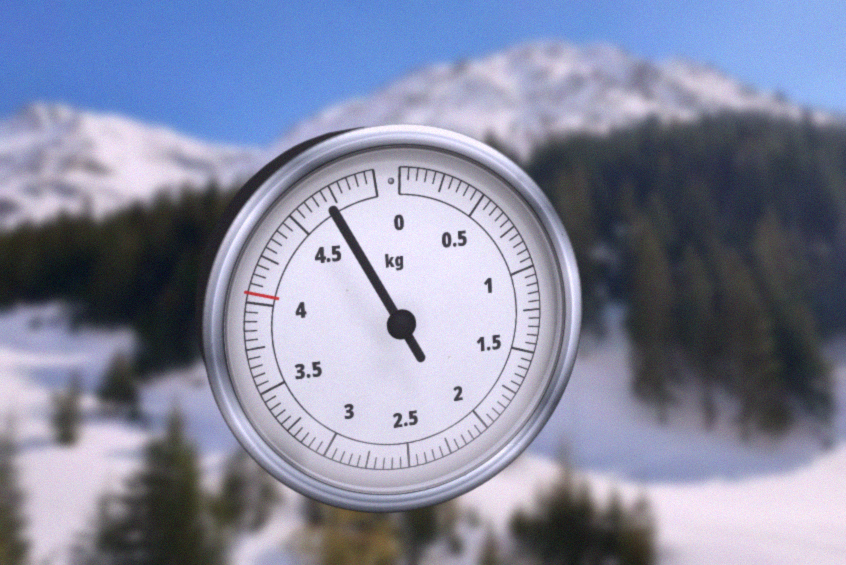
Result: 4.7 kg
